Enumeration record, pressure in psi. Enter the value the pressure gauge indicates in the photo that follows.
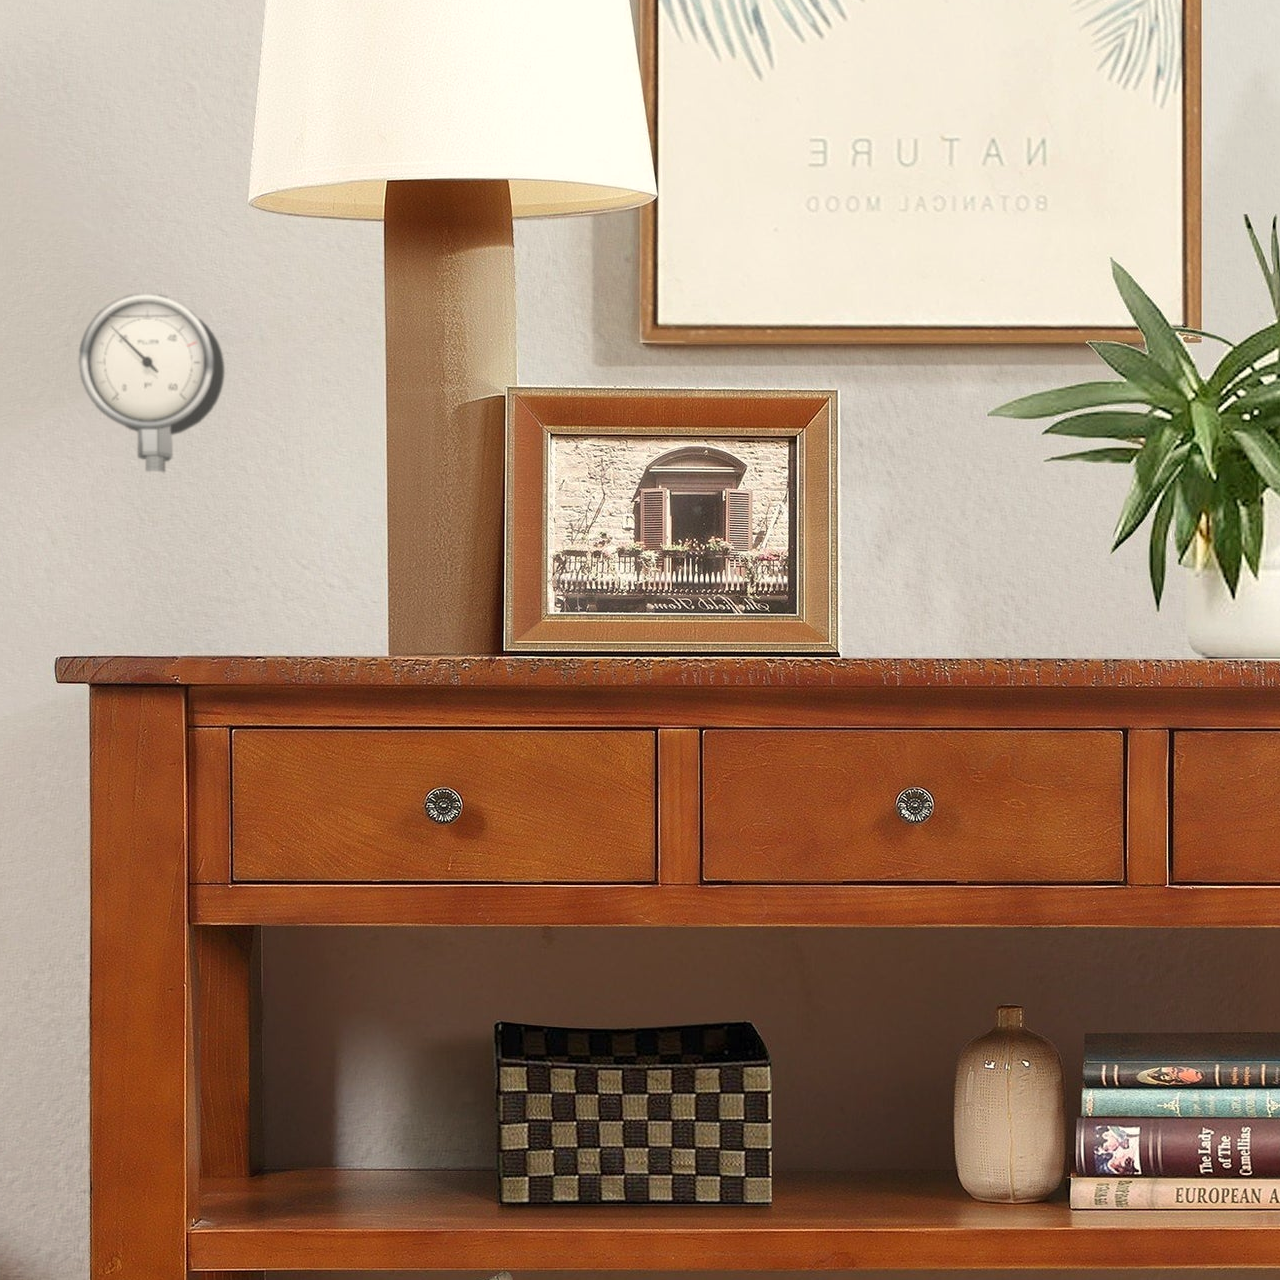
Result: 20 psi
